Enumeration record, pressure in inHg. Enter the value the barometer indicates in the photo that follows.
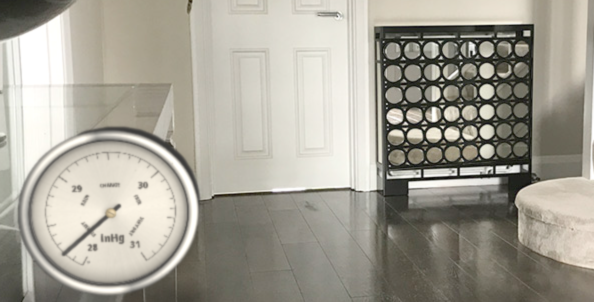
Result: 28.2 inHg
